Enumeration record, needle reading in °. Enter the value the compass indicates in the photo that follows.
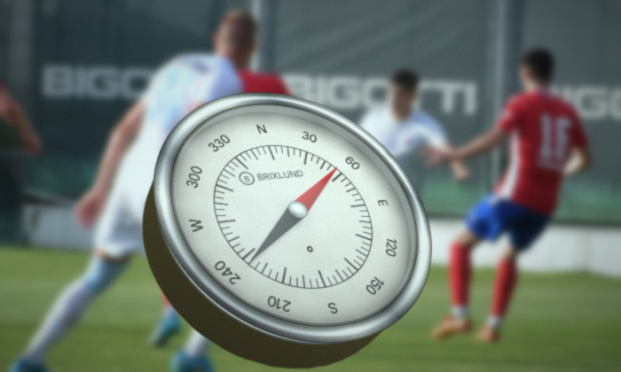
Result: 55 °
